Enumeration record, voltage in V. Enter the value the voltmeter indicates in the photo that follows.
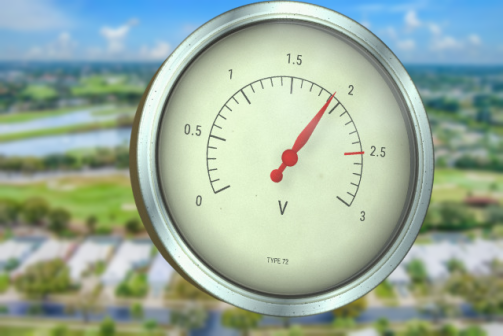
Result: 1.9 V
